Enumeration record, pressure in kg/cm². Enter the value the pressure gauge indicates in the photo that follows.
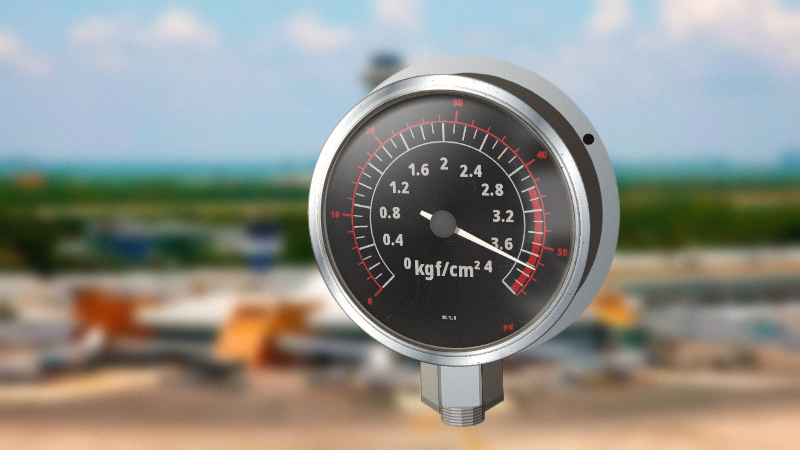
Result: 3.7 kg/cm²
